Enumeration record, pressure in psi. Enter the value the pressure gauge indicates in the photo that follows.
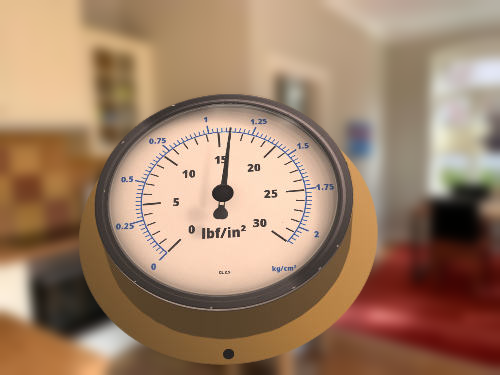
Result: 16 psi
